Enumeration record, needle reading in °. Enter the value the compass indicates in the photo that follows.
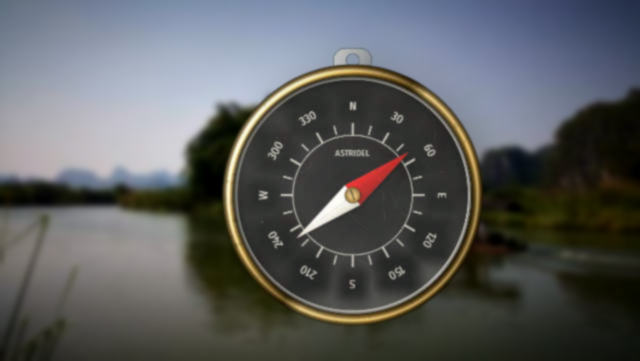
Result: 52.5 °
